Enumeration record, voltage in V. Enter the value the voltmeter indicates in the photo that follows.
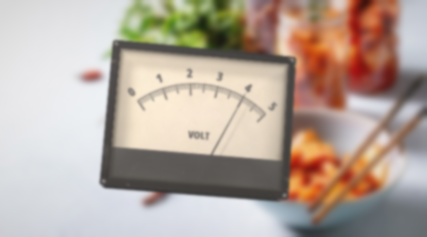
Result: 4 V
